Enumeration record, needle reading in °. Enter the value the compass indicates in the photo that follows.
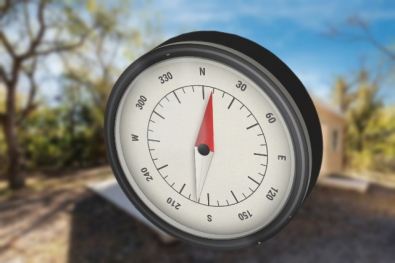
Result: 10 °
